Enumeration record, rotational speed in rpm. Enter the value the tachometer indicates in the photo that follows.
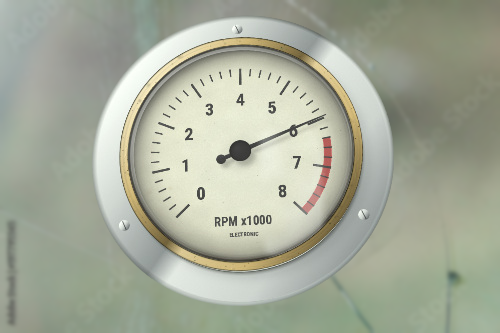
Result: 6000 rpm
